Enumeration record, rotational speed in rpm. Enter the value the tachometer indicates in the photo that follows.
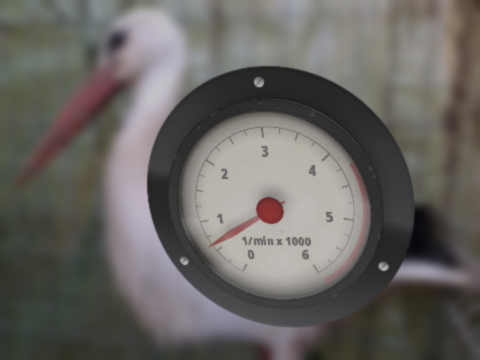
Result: 625 rpm
